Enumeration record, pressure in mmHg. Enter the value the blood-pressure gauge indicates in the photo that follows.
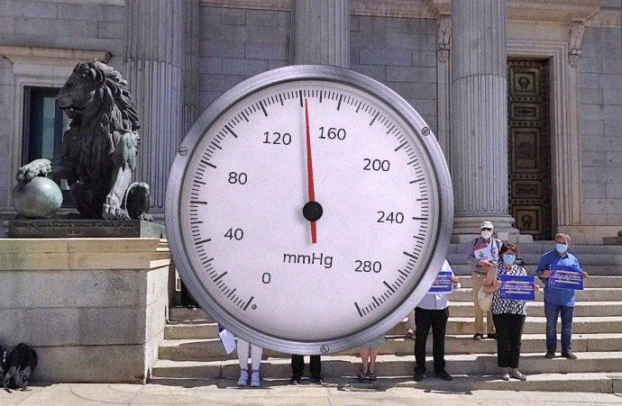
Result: 142 mmHg
